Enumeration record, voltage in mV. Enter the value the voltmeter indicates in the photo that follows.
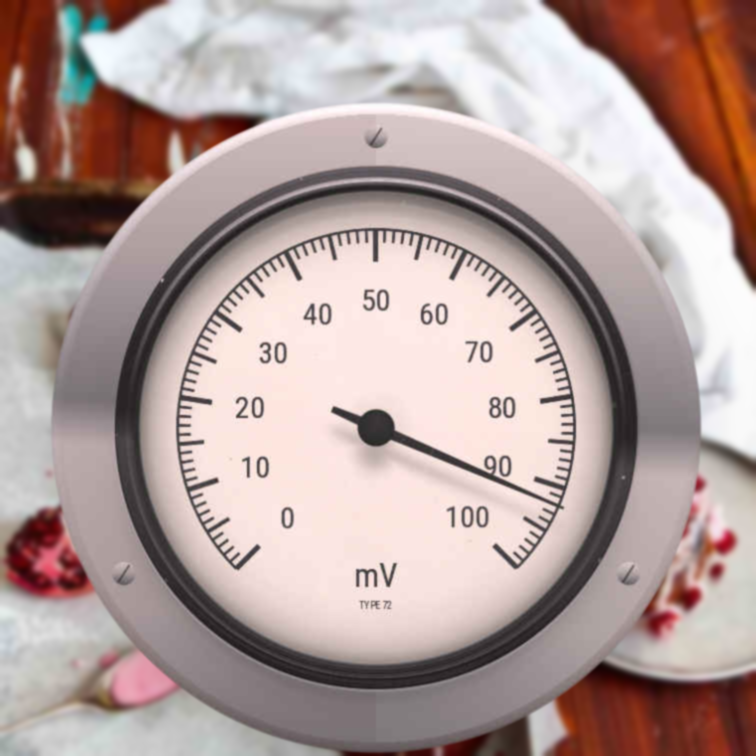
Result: 92 mV
